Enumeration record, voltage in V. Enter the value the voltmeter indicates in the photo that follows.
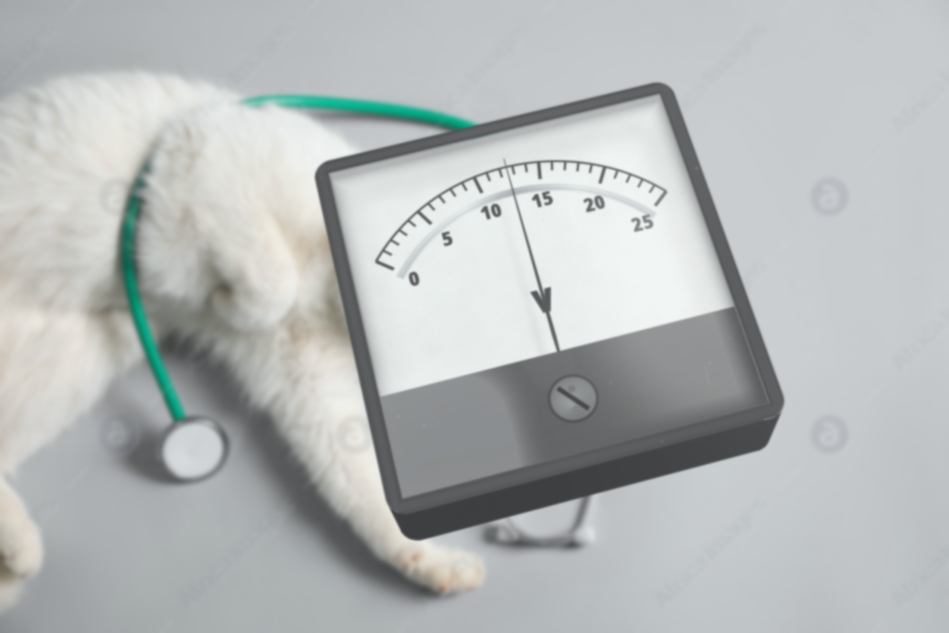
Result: 12.5 V
